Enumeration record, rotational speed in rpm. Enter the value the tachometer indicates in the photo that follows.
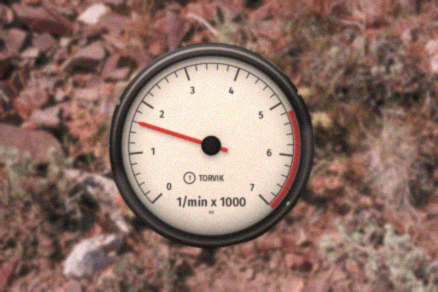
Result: 1600 rpm
